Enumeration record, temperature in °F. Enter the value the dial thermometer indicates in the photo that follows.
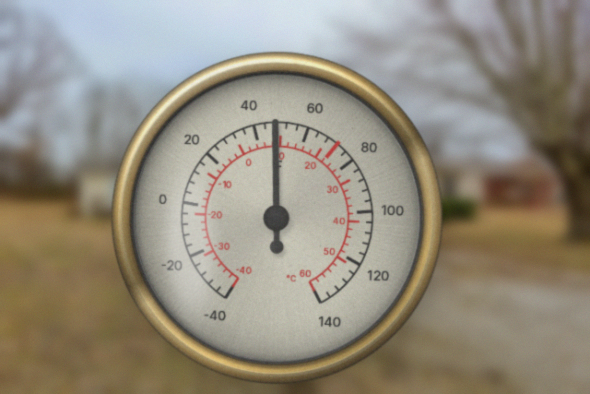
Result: 48 °F
